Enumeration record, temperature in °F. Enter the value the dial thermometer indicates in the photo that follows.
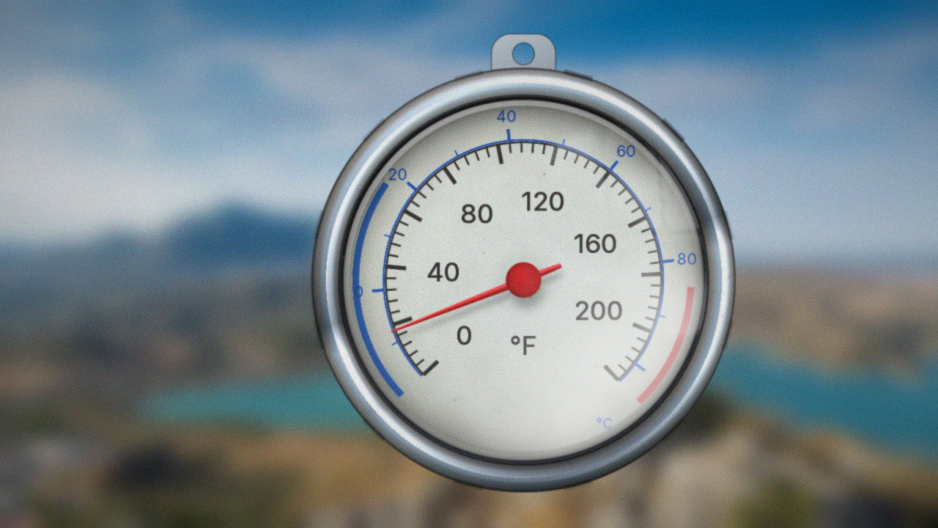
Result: 18 °F
